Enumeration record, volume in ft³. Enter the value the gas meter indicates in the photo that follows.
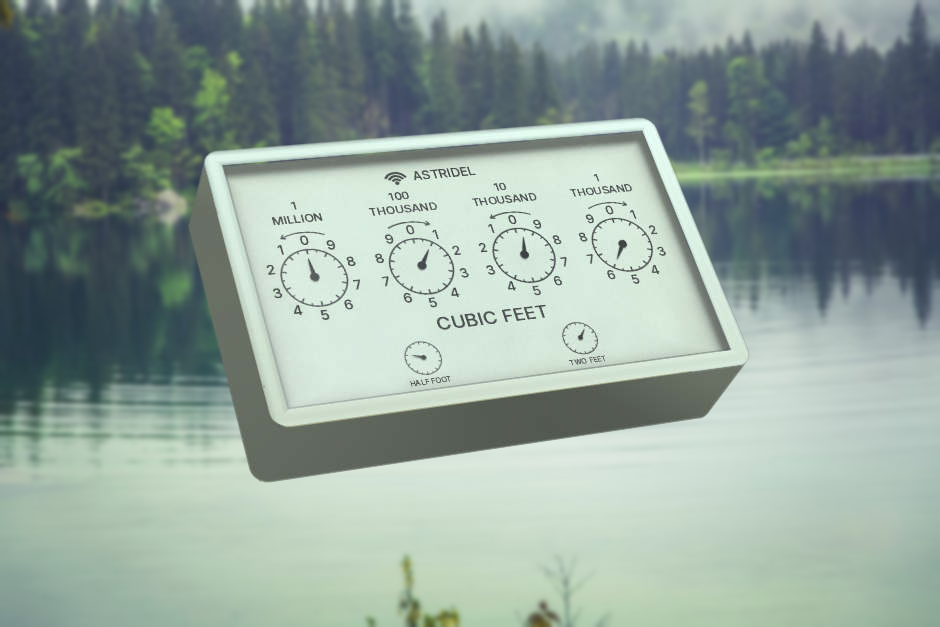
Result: 9600 ft³
